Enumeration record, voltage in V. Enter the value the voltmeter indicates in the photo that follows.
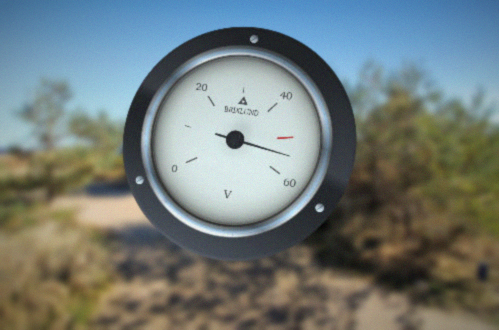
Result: 55 V
